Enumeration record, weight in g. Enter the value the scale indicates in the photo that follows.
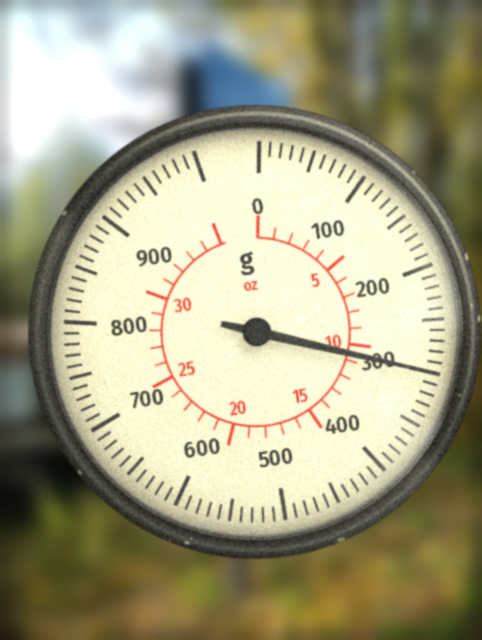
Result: 300 g
